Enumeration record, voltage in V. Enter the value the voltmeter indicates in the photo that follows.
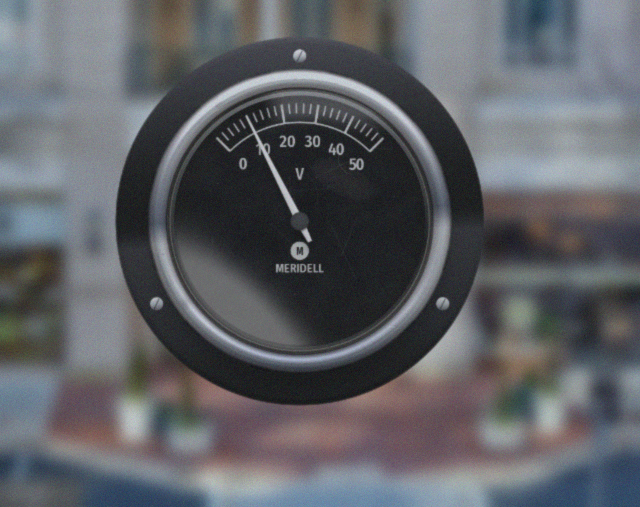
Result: 10 V
